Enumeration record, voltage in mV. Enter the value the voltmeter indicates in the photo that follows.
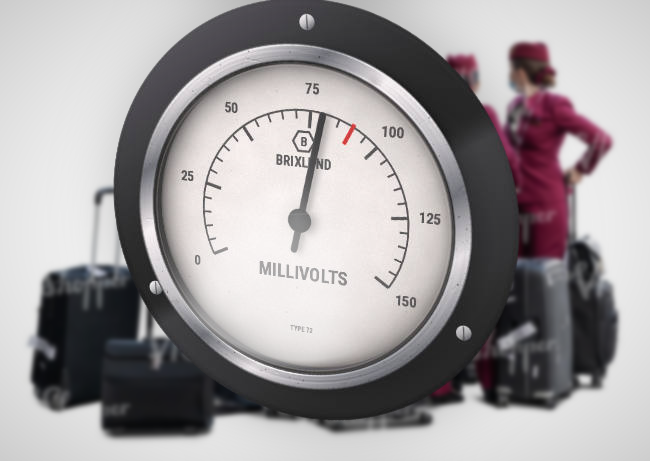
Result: 80 mV
